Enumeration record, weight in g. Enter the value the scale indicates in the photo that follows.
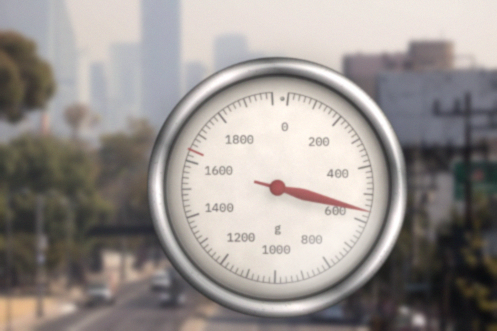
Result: 560 g
